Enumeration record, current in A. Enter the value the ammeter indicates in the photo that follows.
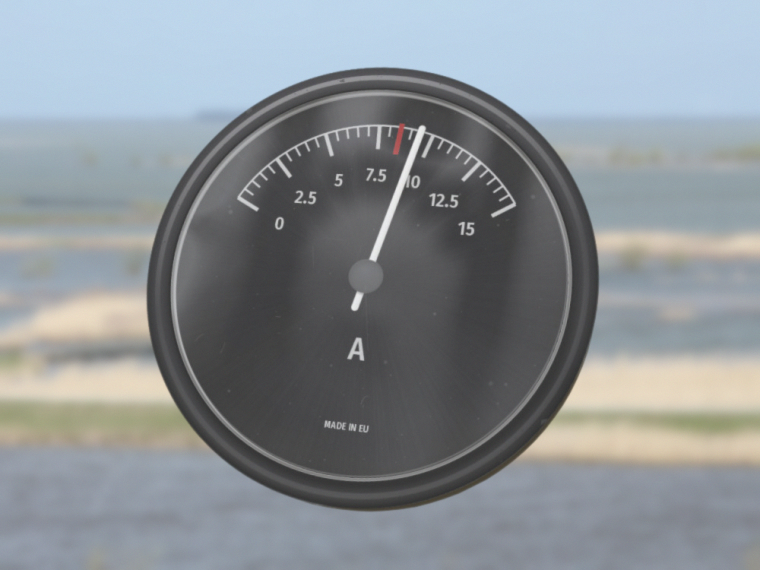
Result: 9.5 A
